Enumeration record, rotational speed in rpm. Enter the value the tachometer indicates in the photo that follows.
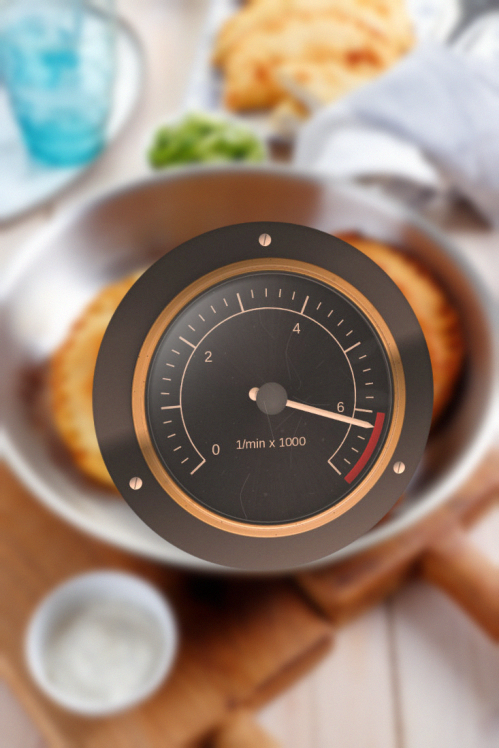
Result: 6200 rpm
